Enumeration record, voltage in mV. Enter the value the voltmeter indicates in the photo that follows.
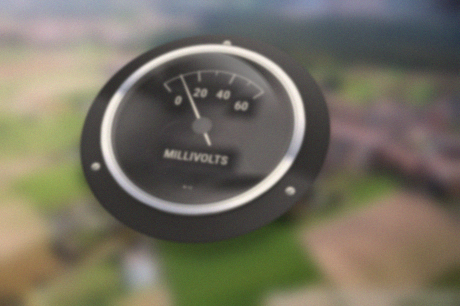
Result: 10 mV
